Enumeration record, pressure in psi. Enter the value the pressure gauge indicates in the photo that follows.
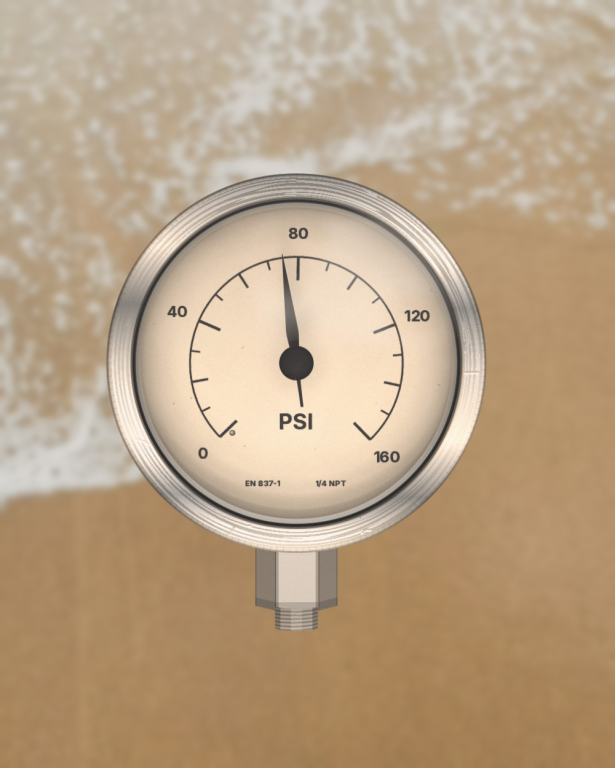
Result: 75 psi
